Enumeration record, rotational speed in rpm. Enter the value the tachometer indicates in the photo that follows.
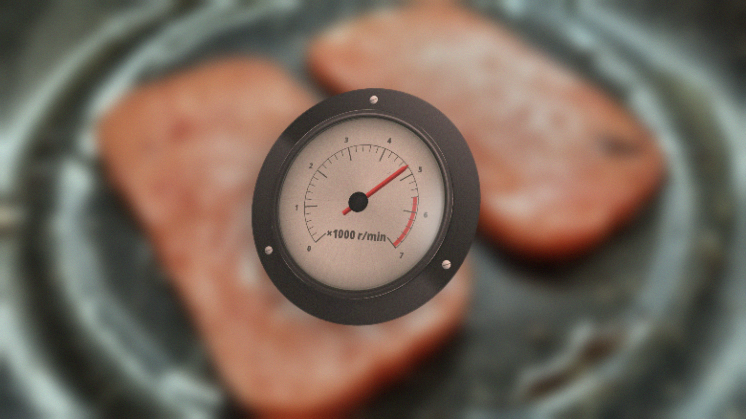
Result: 4800 rpm
